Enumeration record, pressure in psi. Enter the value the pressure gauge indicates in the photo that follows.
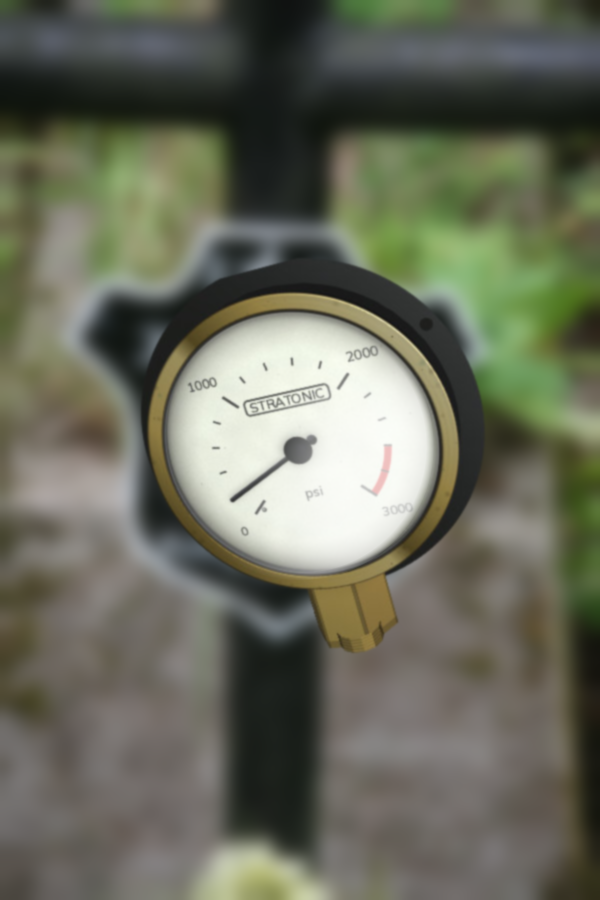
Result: 200 psi
